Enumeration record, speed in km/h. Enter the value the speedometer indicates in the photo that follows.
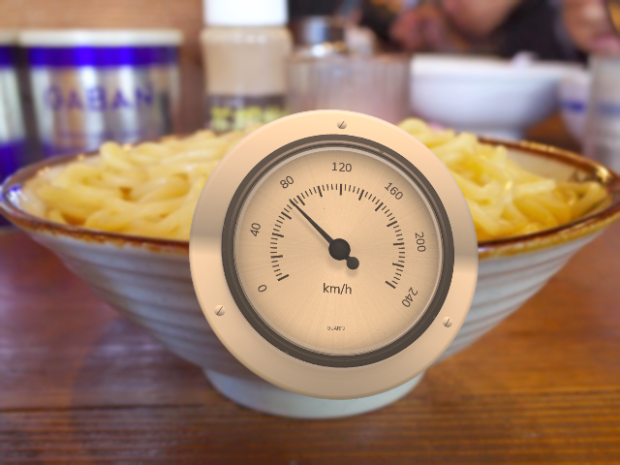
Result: 72 km/h
